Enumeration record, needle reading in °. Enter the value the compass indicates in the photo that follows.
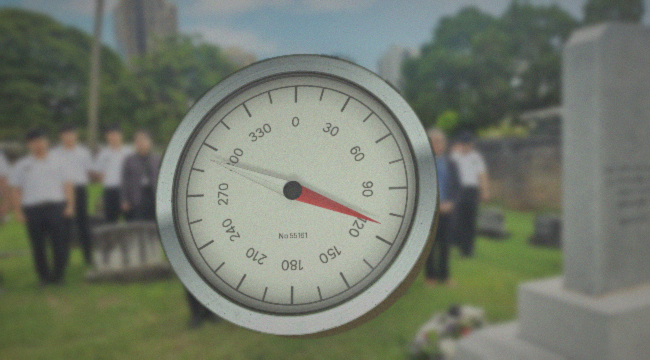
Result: 112.5 °
